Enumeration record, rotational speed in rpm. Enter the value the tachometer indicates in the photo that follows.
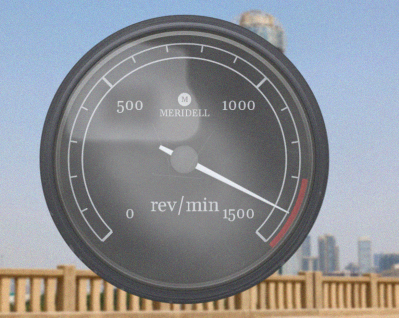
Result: 1400 rpm
